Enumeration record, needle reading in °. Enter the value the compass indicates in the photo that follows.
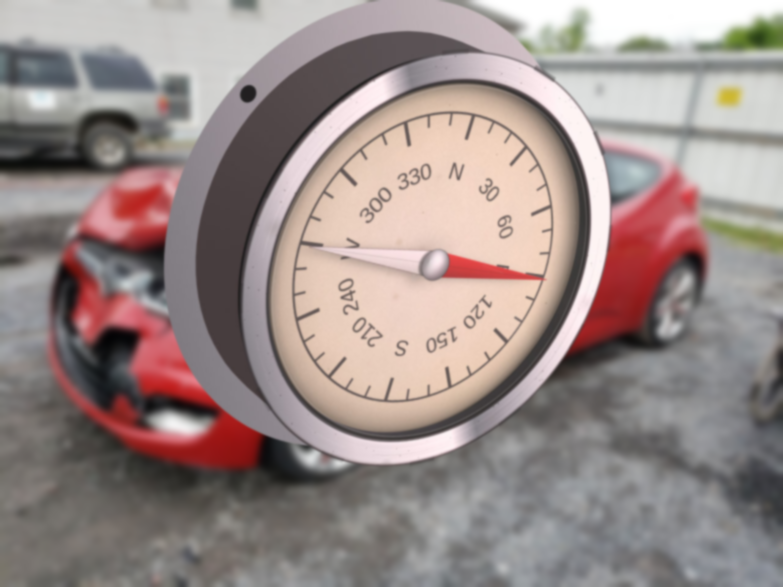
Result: 90 °
